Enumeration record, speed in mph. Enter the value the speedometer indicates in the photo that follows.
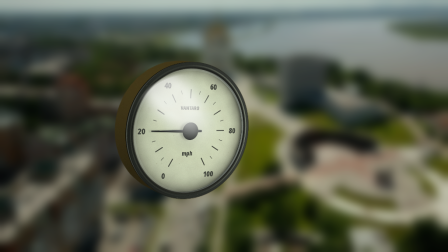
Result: 20 mph
